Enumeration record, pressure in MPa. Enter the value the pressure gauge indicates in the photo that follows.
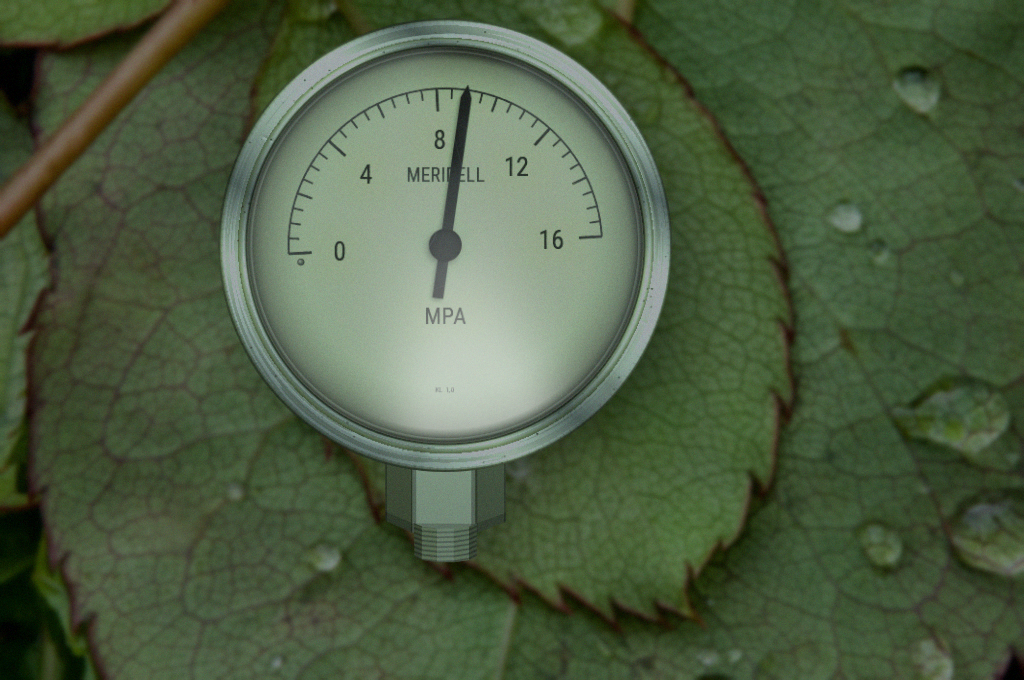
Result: 9 MPa
